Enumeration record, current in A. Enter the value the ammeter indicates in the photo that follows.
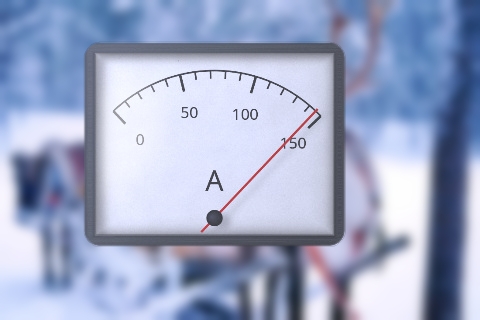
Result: 145 A
